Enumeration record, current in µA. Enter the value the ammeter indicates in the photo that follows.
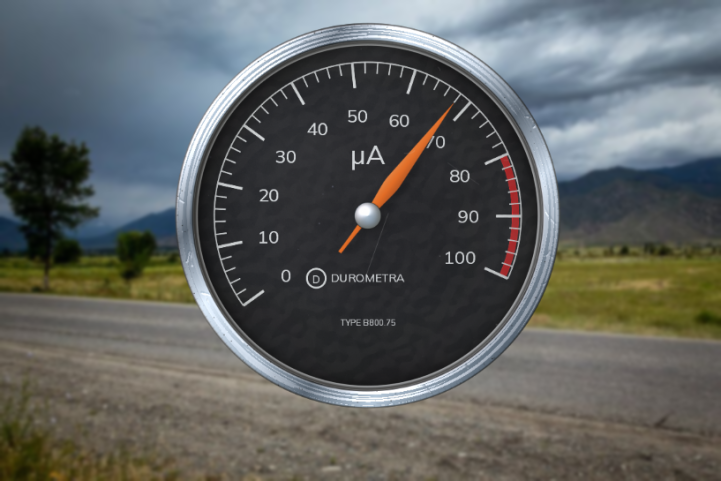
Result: 68 µA
